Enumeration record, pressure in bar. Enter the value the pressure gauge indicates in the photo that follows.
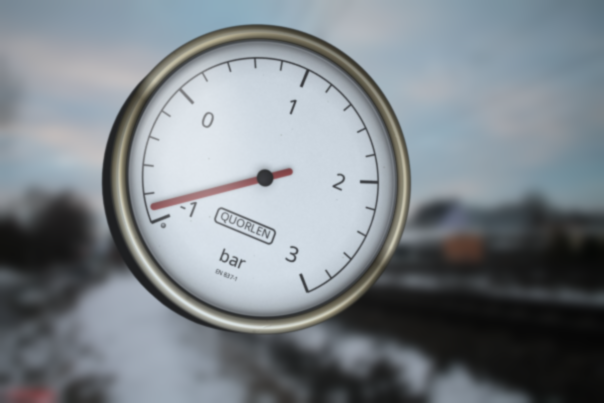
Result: -0.9 bar
